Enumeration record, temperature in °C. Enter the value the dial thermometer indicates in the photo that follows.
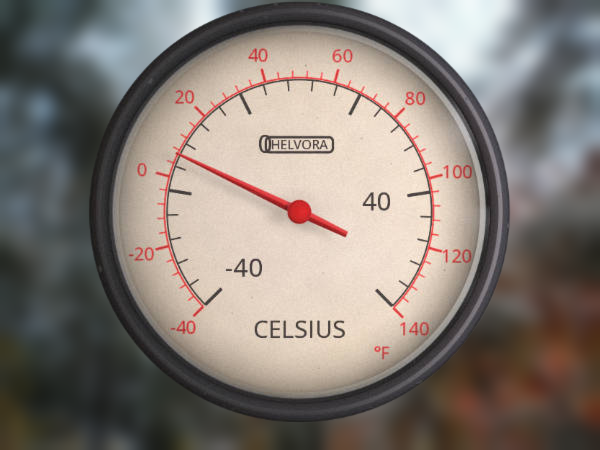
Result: -14 °C
